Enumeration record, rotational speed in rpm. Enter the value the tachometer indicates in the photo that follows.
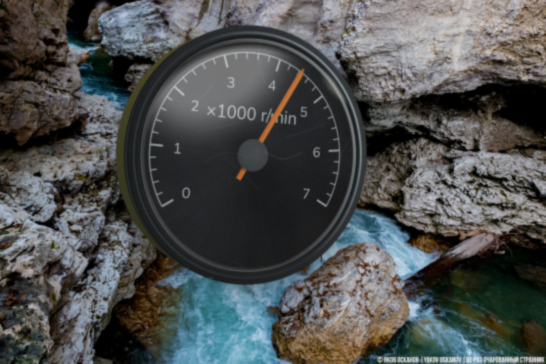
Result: 4400 rpm
